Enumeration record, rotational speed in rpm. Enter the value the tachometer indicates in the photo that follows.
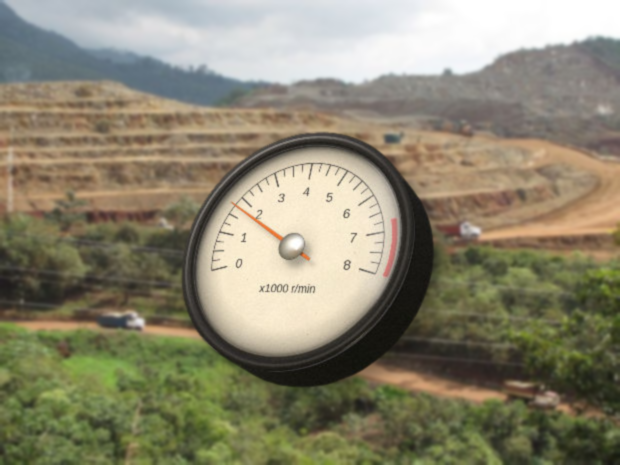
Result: 1750 rpm
